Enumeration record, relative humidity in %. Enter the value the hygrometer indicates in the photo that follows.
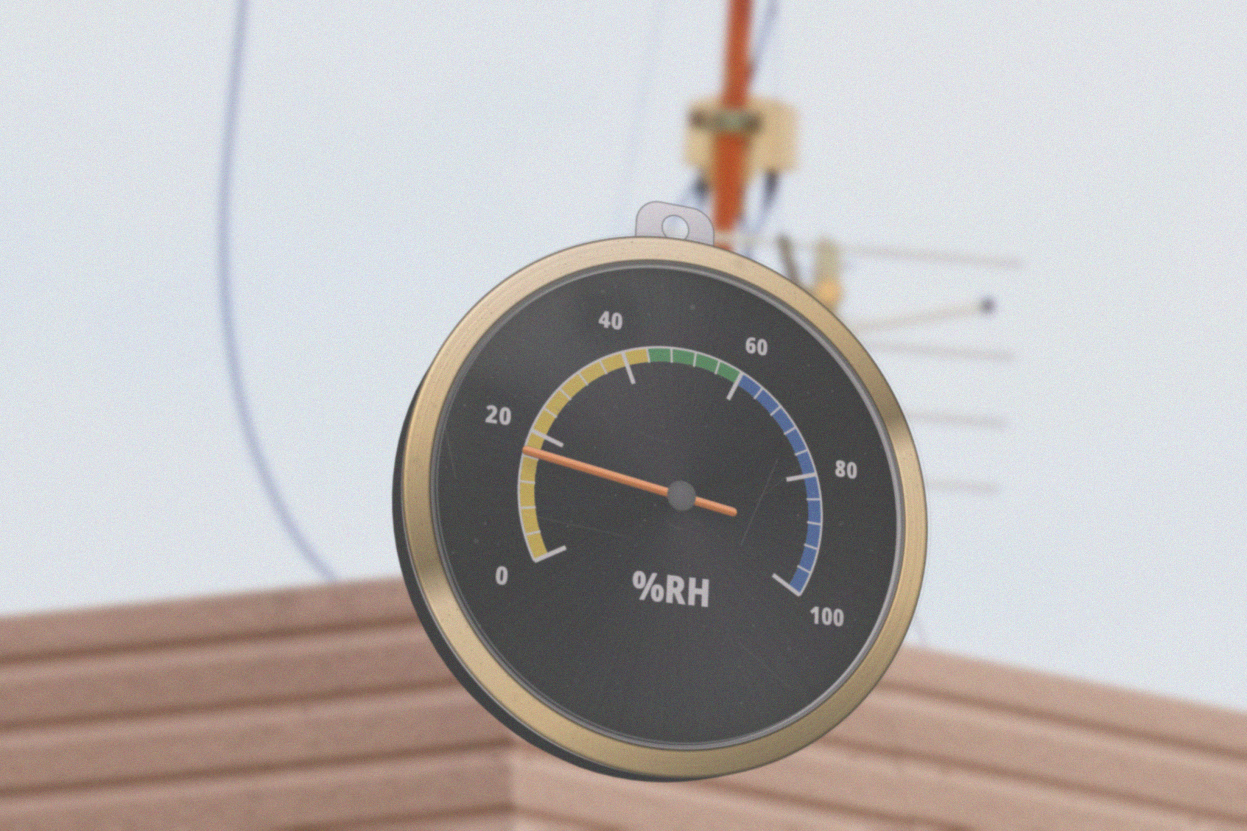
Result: 16 %
